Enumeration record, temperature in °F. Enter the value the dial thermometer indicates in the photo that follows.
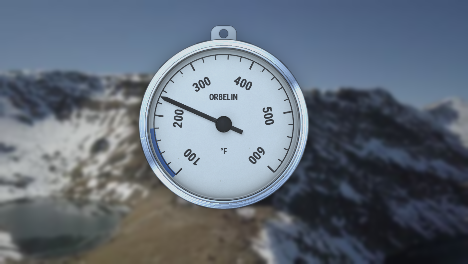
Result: 230 °F
